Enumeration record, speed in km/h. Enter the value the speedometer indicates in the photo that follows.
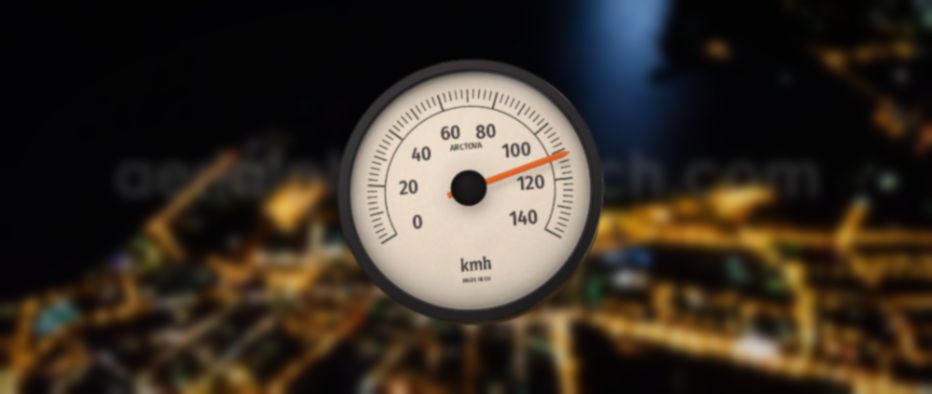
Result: 112 km/h
